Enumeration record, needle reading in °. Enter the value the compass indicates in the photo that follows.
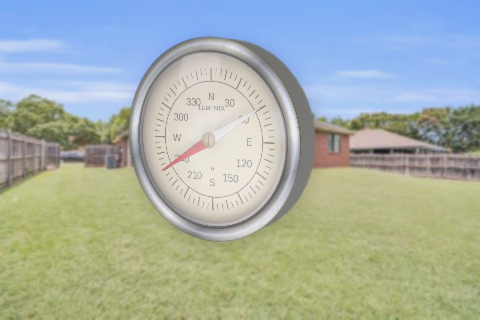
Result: 240 °
